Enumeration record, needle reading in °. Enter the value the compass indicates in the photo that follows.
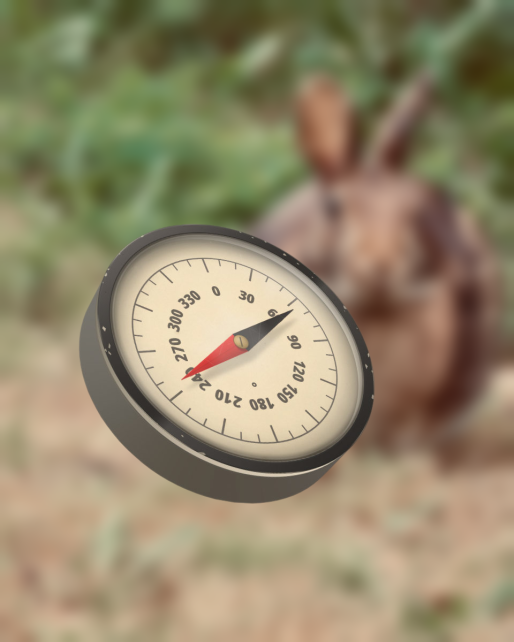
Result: 245 °
